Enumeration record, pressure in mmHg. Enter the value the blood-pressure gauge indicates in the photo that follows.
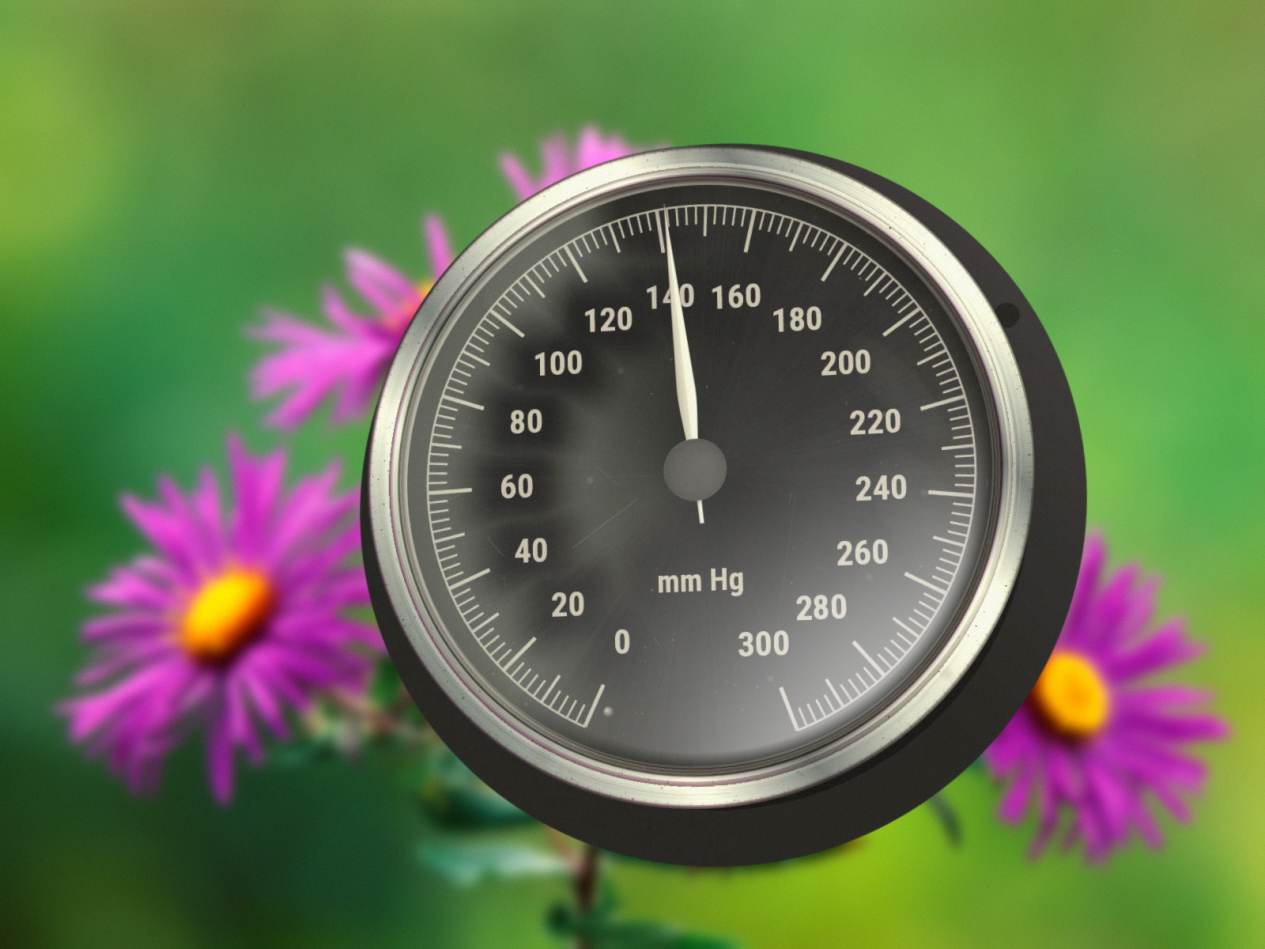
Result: 142 mmHg
